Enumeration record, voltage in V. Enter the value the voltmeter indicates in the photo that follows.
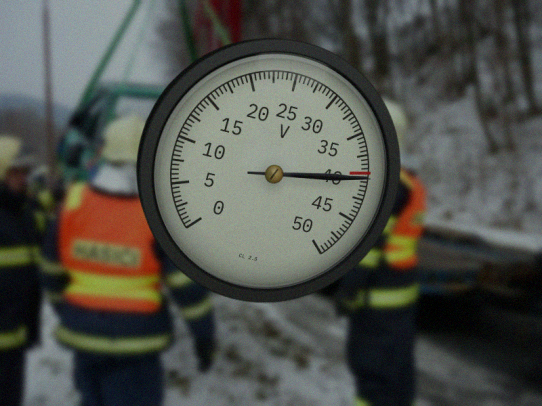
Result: 40 V
